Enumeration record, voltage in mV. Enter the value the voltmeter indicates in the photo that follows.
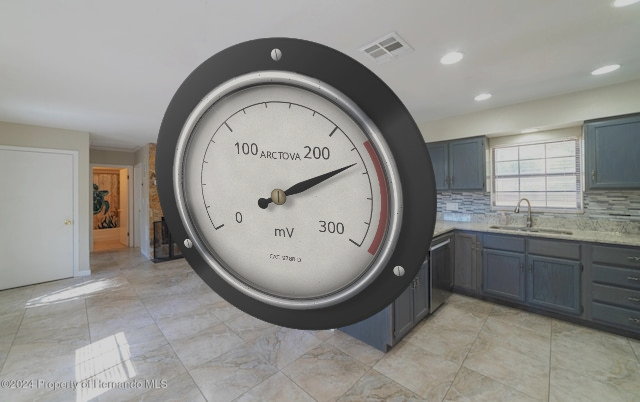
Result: 230 mV
